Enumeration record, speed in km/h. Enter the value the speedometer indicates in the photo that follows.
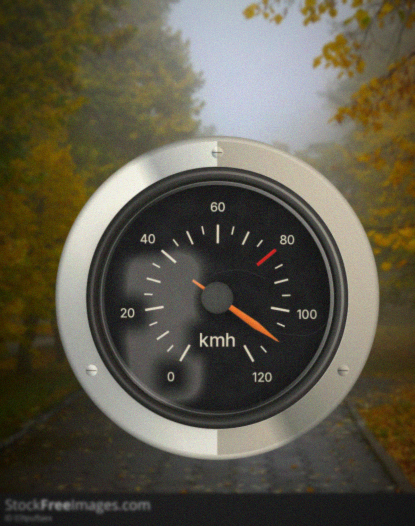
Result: 110 km/h
